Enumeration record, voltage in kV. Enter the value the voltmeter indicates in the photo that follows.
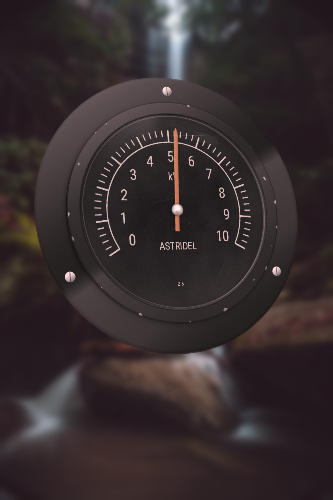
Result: 5.2 kV
